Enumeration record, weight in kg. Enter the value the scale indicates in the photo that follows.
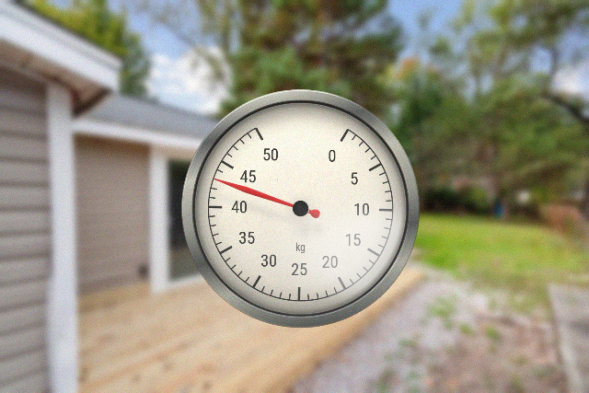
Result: 43 kg
